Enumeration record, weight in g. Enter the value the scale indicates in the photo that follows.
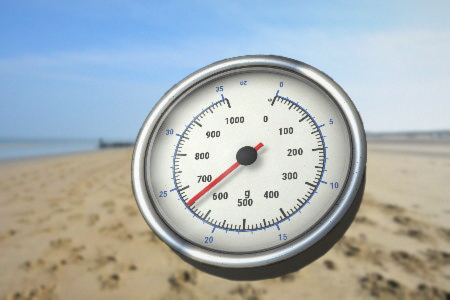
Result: 650 g
